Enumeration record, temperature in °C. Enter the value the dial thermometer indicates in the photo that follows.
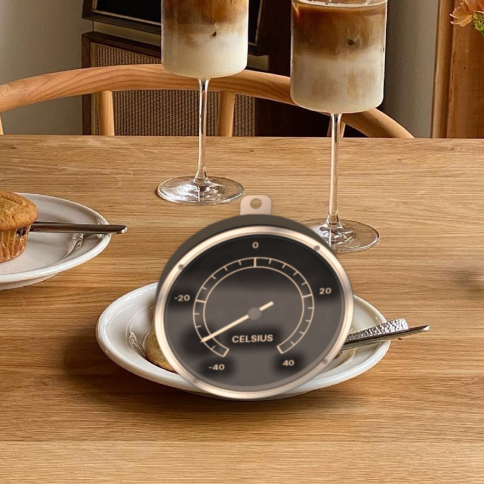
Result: -32 °C
